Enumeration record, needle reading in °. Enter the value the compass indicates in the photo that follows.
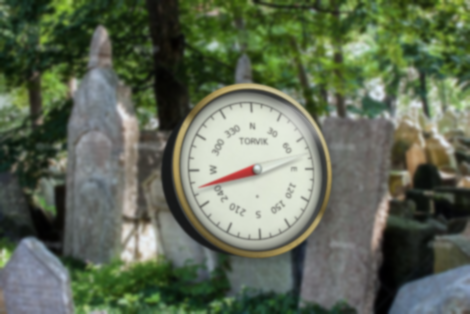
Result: 255 °
